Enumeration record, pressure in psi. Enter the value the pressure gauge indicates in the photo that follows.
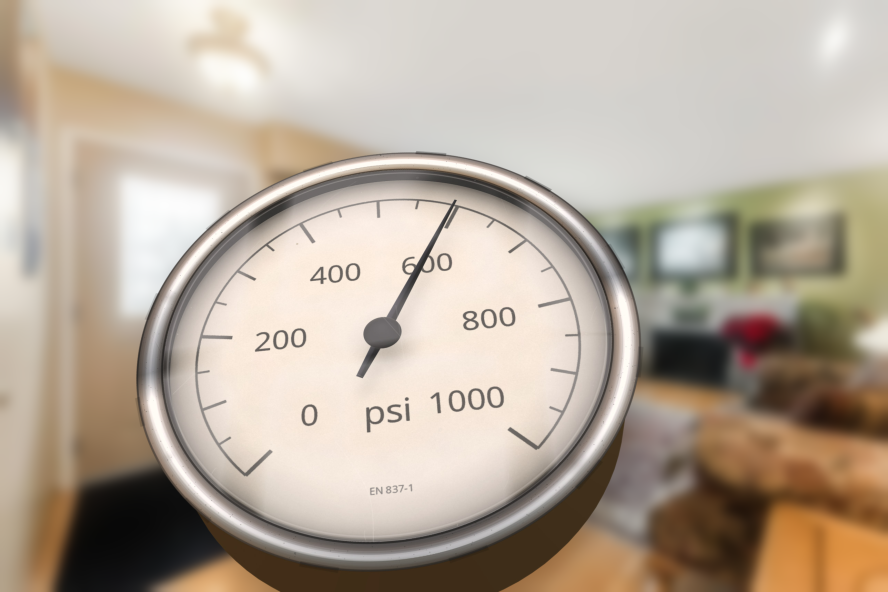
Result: 600 psi
